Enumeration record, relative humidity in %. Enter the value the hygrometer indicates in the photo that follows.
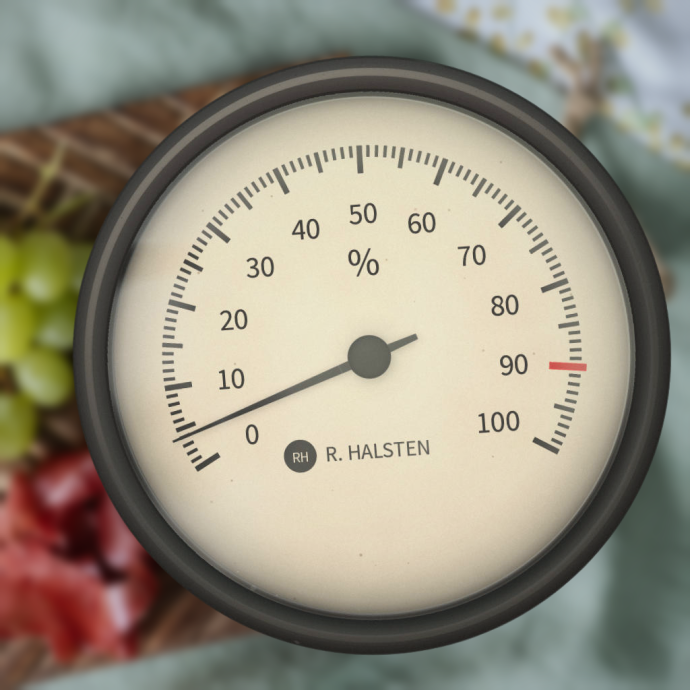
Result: 4 %
